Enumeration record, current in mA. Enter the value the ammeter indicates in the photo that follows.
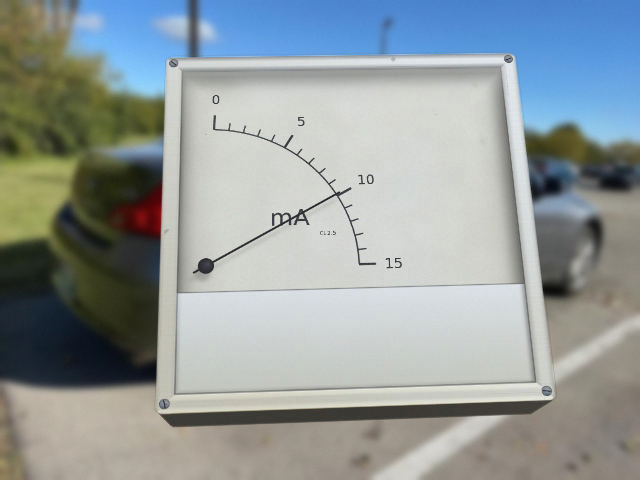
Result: 10 mA
